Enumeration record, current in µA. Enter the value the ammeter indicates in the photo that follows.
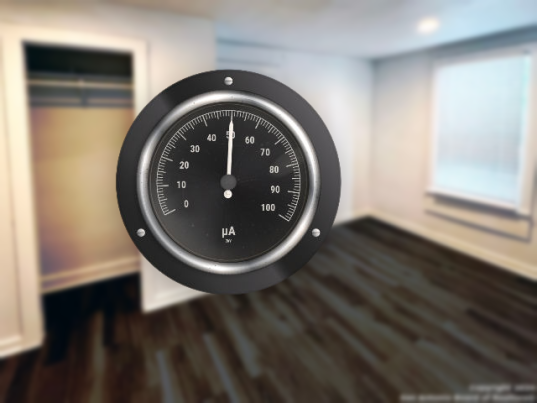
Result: 50 µA
